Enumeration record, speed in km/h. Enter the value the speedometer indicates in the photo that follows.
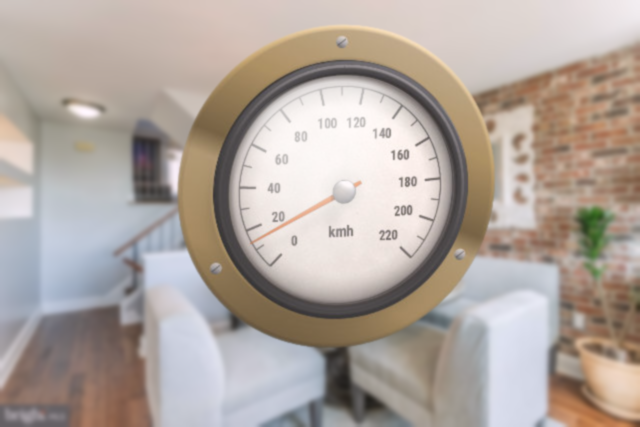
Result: 15 km/h
